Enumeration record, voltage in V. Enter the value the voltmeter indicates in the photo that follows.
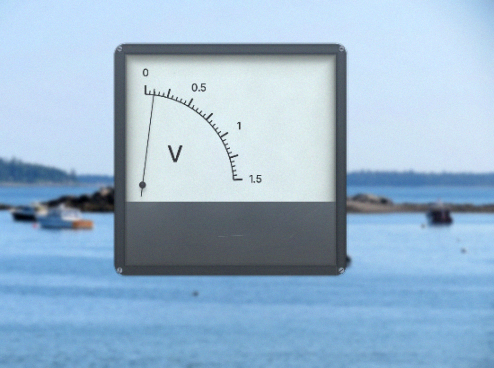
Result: 0.1 V
